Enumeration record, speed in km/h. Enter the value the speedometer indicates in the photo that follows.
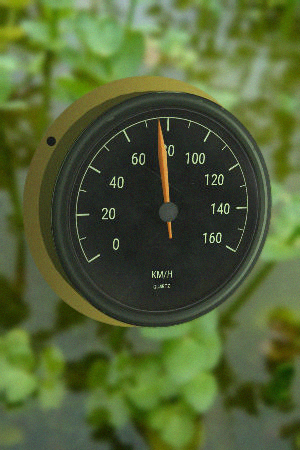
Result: 75 km/h
